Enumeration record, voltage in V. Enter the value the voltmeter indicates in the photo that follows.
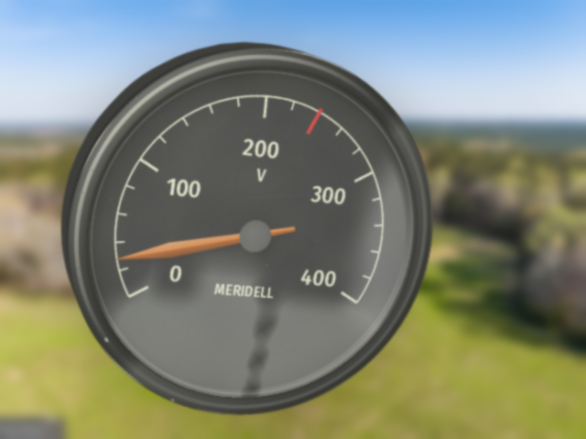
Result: 30 V
